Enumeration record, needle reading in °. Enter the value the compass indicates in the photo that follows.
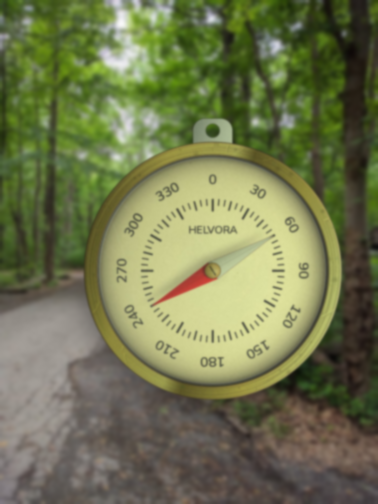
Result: 240 °
